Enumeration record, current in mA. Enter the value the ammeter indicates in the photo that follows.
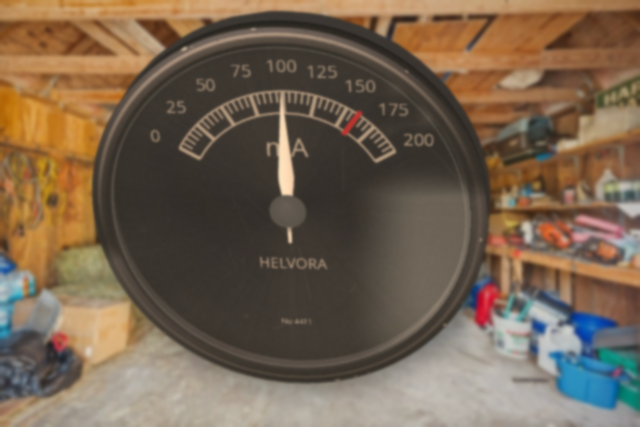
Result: 100 mA
